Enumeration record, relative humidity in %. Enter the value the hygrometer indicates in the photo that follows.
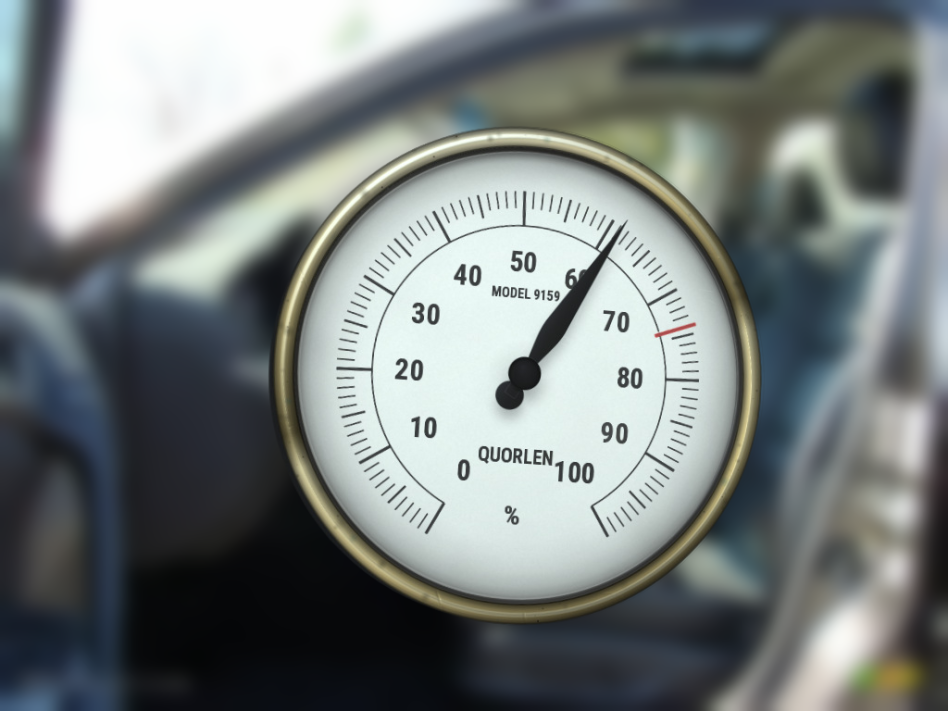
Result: 61 %
